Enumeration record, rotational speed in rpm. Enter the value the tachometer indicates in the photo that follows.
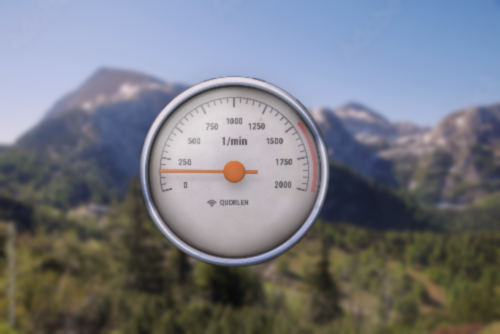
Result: 150 rpm
